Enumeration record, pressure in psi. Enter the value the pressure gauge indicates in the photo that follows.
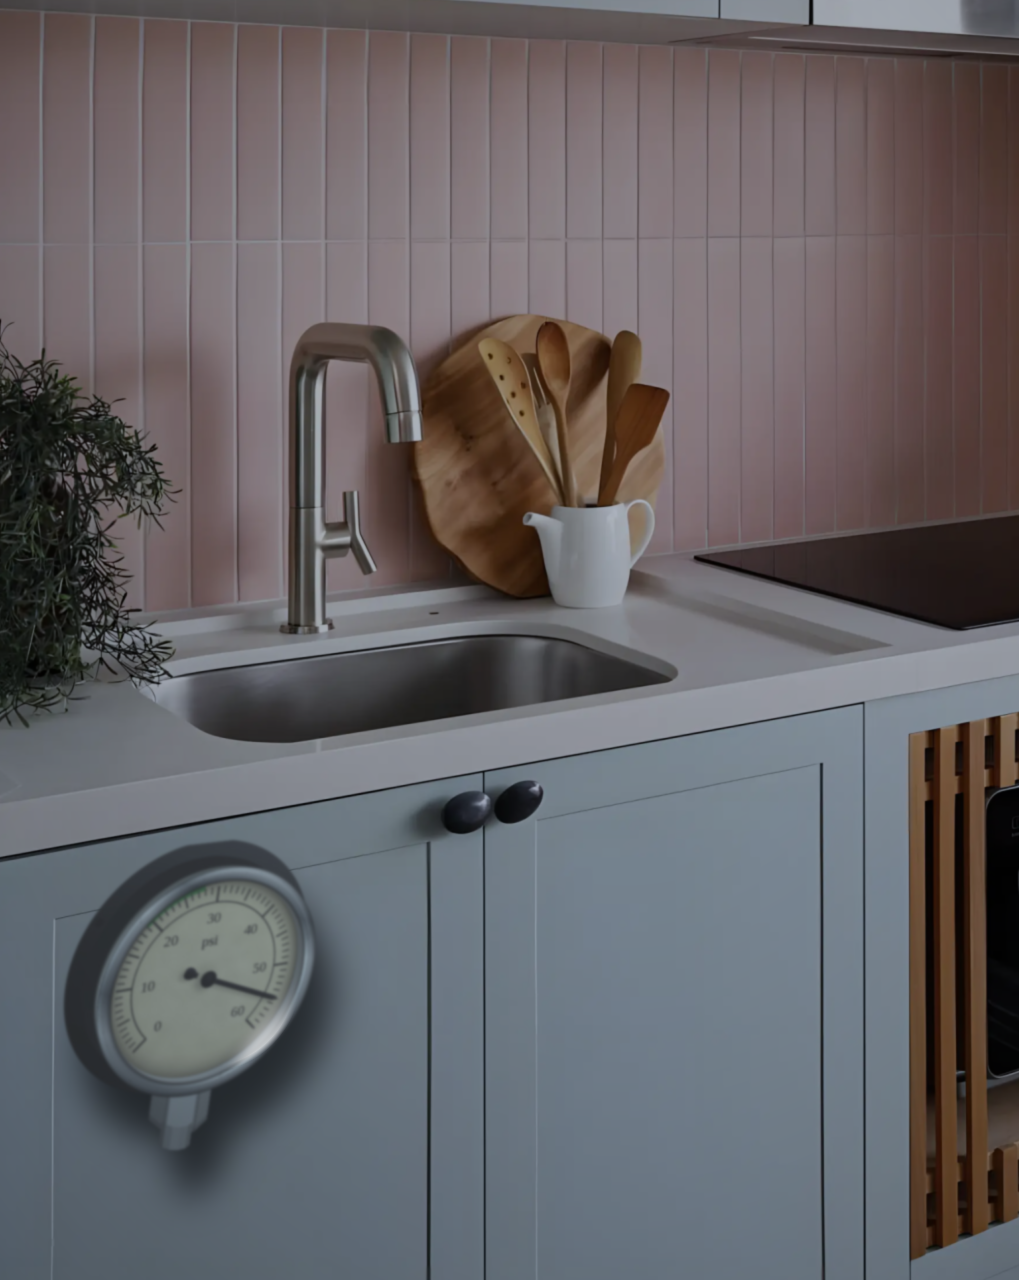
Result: 55 psi
